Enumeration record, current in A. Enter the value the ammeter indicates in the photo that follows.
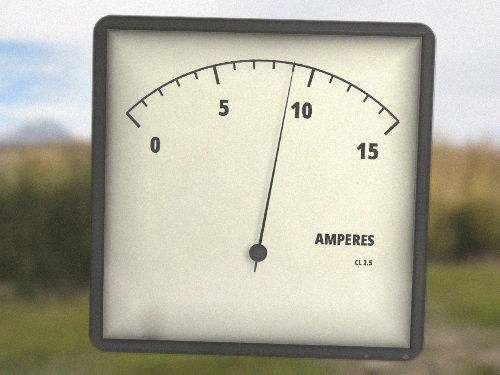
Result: 9 A
